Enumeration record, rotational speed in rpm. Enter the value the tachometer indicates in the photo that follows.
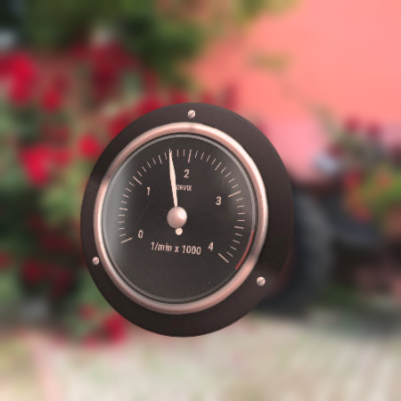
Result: 1700 rpm
